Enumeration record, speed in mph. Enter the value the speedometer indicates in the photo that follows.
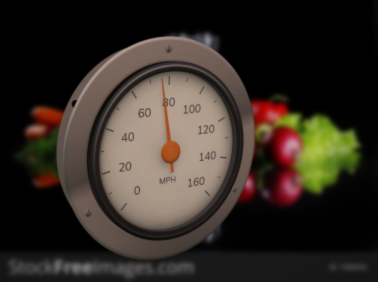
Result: 75 mph
